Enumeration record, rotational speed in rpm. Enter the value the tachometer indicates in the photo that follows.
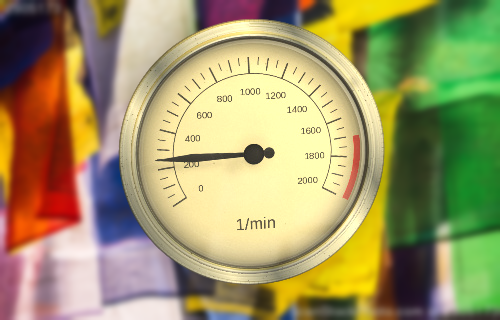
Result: 250 rpm
